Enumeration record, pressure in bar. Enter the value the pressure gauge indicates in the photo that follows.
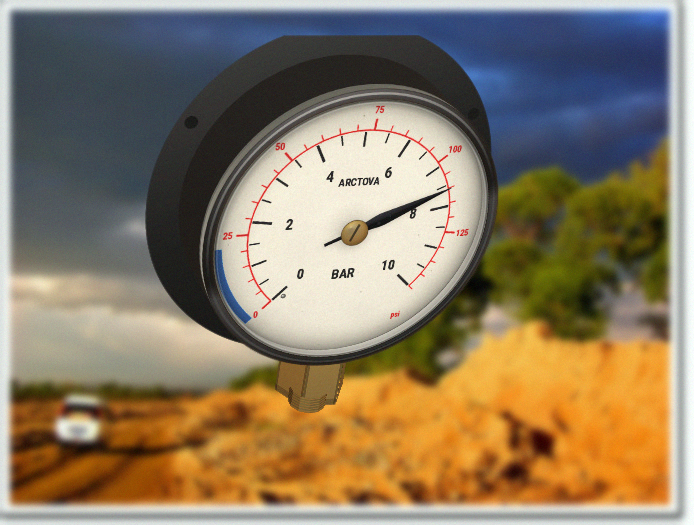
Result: 7.5 bar
